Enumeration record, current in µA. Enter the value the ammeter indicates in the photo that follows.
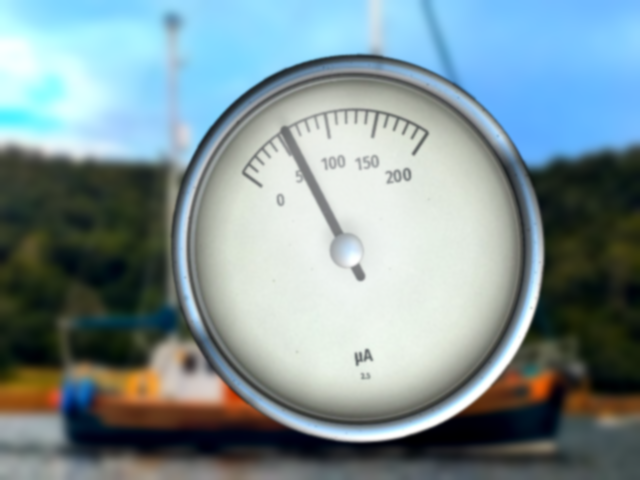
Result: 60 µA
